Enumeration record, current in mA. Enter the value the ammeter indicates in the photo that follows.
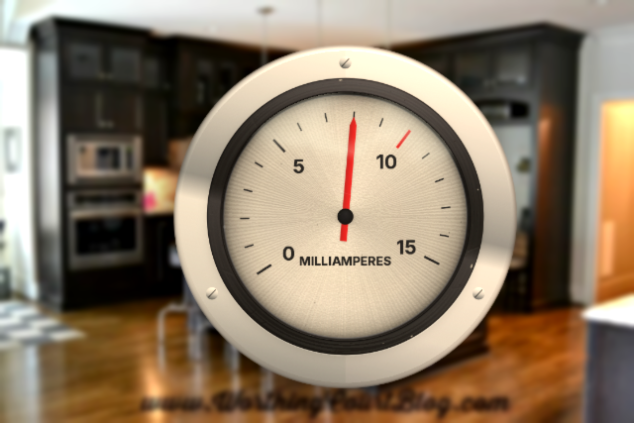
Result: 8 mA
